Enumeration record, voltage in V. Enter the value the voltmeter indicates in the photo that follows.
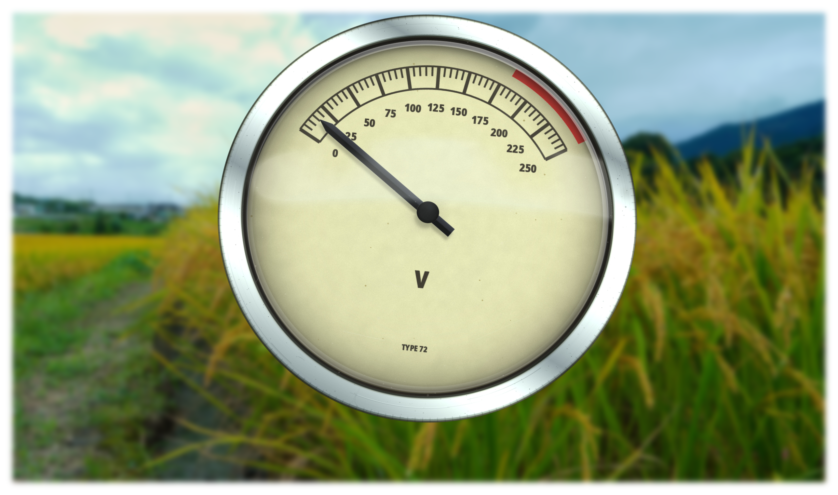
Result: 15 V
